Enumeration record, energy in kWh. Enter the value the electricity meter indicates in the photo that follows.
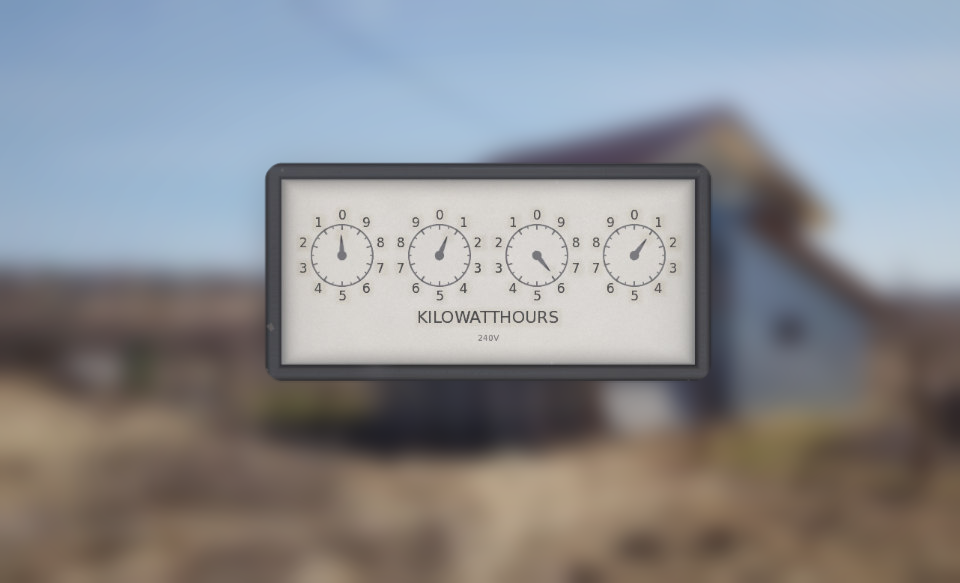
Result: 61 kWh
